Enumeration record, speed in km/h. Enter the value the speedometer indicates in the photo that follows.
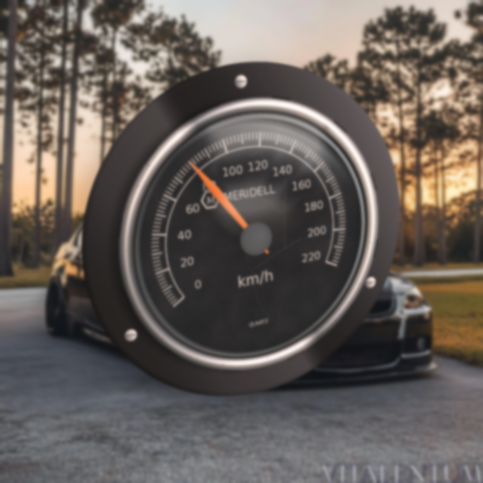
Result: 80 km/h
